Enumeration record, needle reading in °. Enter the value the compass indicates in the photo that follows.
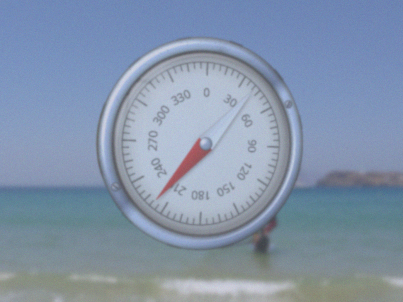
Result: 220 °
